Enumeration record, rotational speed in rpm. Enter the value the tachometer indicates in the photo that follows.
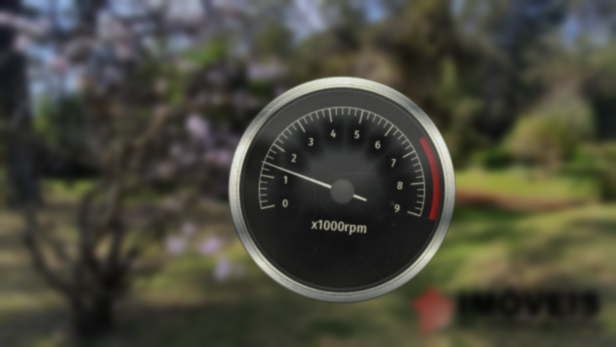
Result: 1400 rpm
